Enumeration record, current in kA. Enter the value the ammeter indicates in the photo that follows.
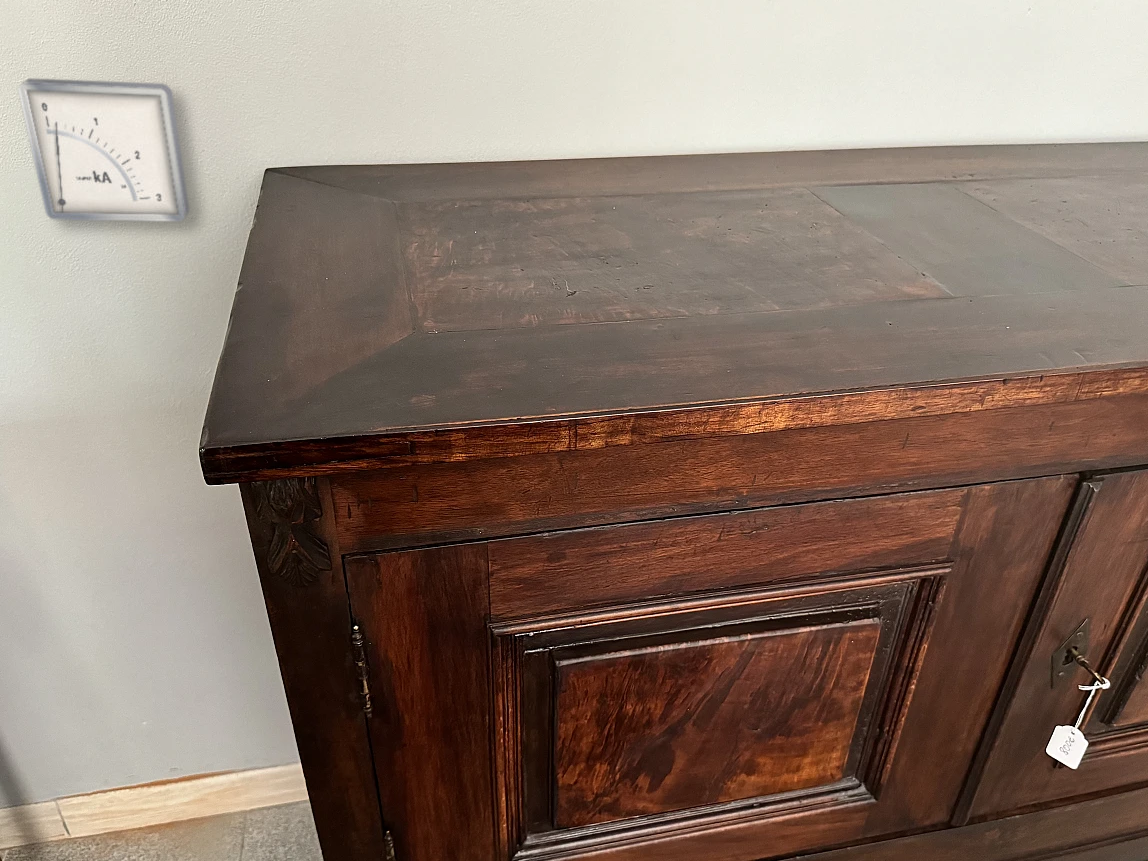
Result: 0.2 kA
